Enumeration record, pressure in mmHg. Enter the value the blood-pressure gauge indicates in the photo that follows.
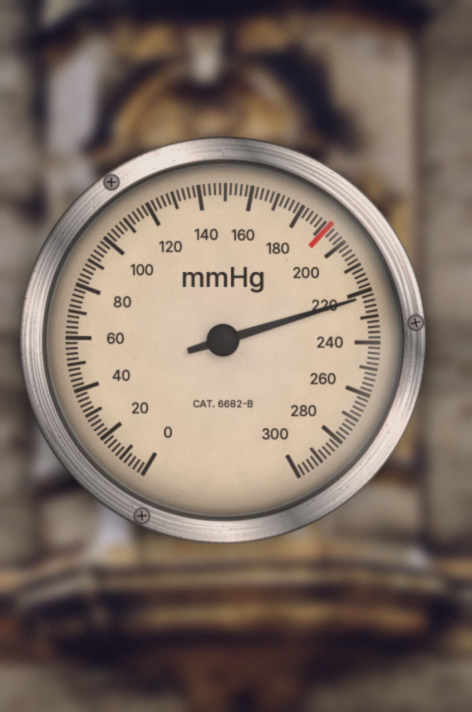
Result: 222 mmHg
